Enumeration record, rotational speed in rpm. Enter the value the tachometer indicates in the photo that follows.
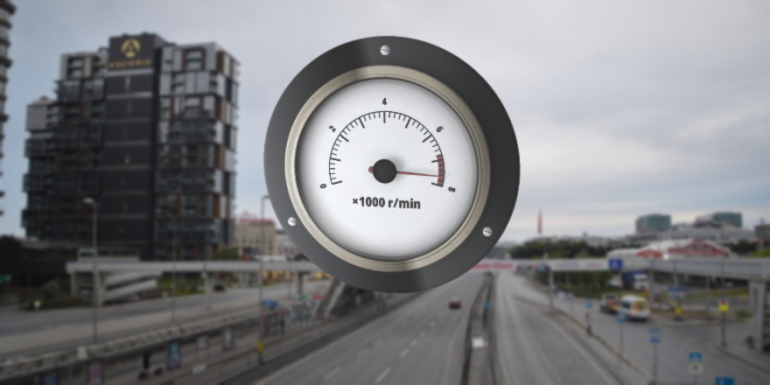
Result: 7600 rpm
